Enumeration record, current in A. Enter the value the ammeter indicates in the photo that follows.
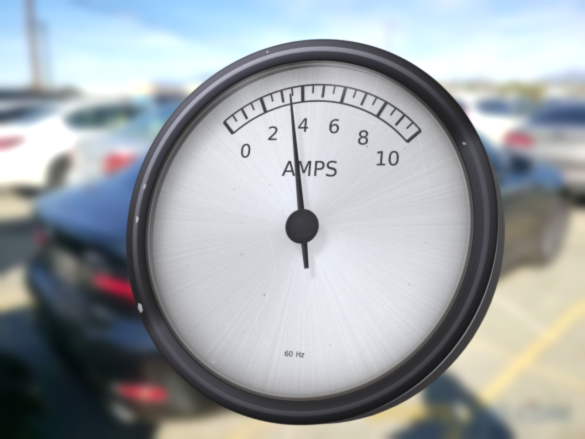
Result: 3.5 A
